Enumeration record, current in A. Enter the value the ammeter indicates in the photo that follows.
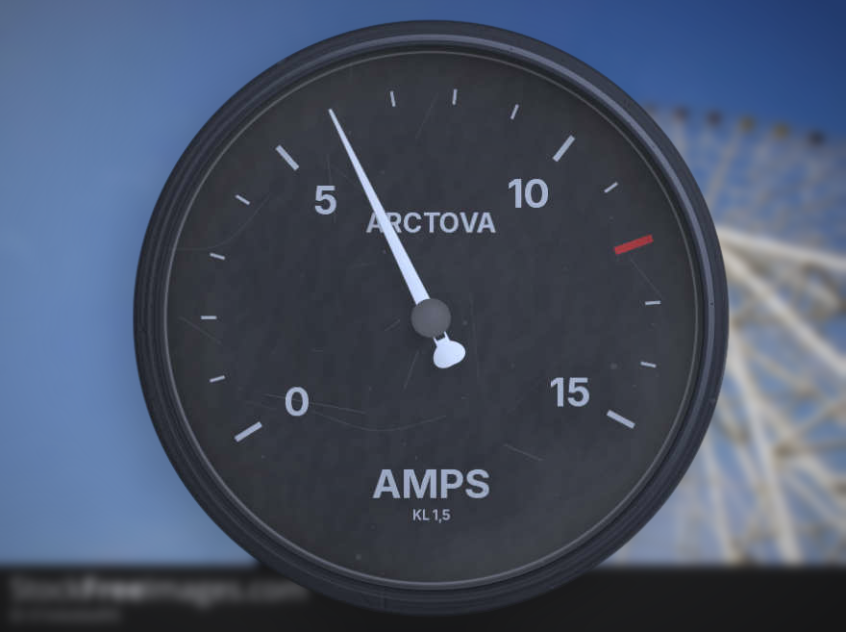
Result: 6 A
